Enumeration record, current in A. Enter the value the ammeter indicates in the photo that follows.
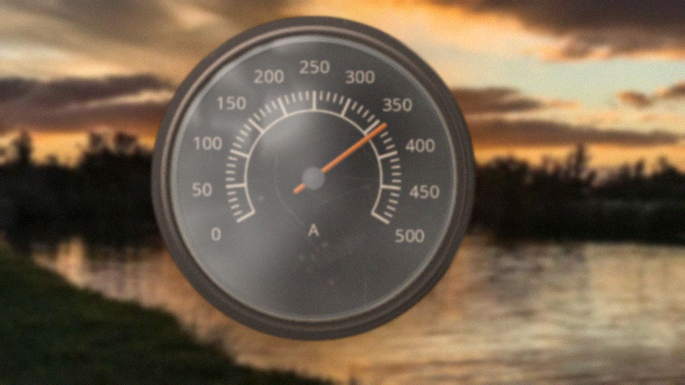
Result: 360 A
